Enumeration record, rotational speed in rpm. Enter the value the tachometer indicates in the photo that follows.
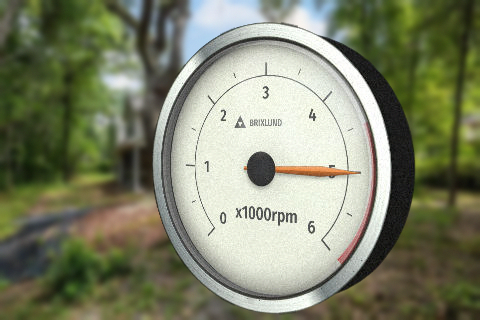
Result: 5000 rpm
